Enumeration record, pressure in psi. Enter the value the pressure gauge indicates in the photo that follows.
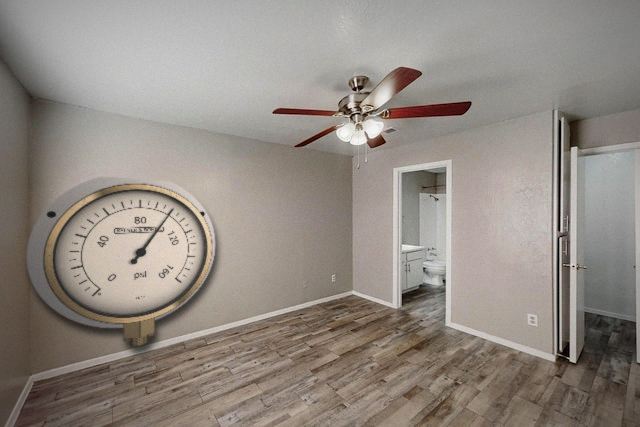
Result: 100 psi
